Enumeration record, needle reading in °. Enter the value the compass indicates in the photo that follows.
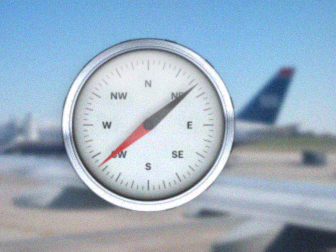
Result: 230 °
